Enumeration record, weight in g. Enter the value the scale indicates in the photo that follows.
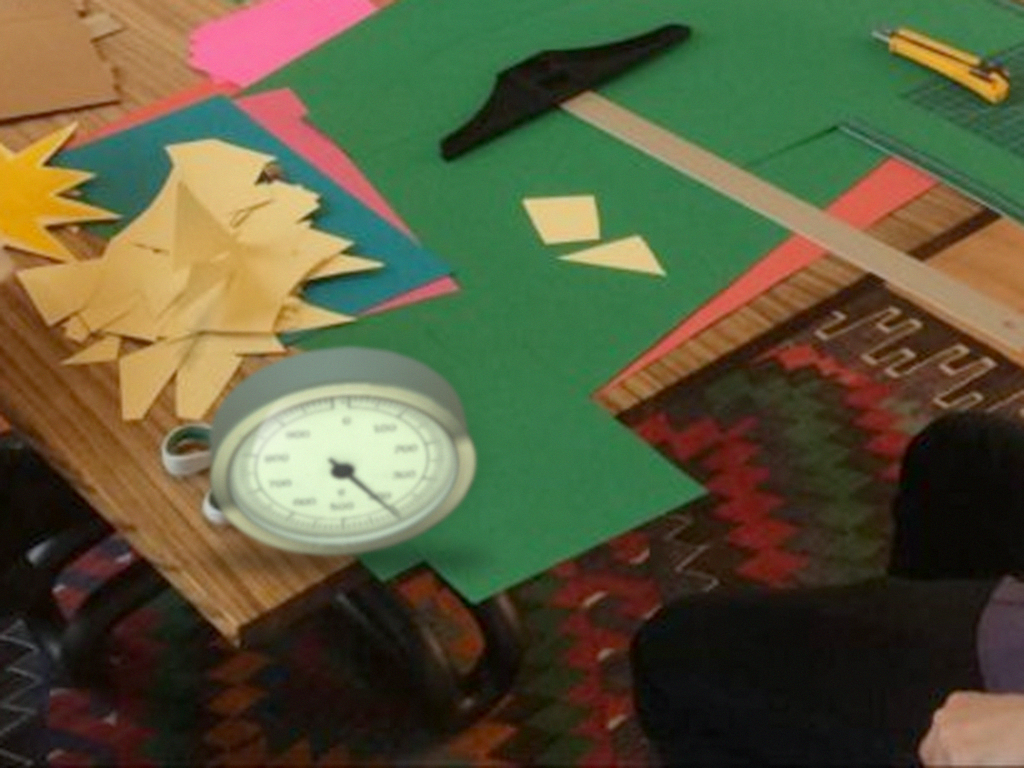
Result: 400 g
